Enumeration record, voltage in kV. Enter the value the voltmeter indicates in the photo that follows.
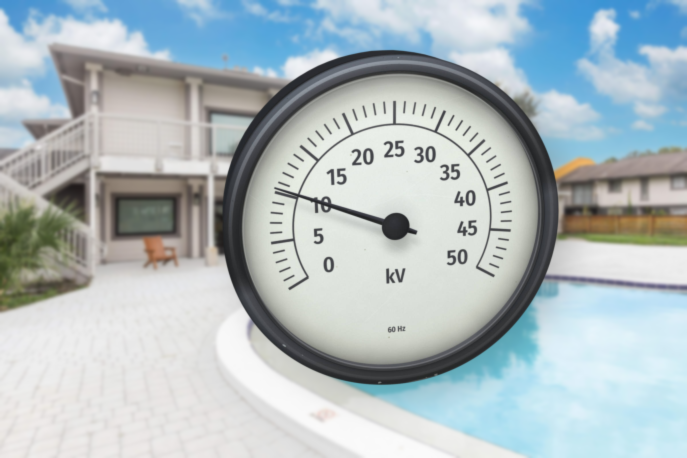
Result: 10.5 kV
